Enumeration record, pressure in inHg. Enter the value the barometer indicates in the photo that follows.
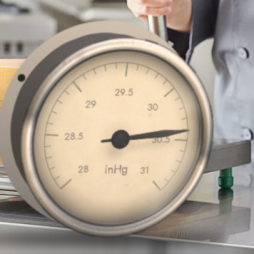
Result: 30.4 inHg
